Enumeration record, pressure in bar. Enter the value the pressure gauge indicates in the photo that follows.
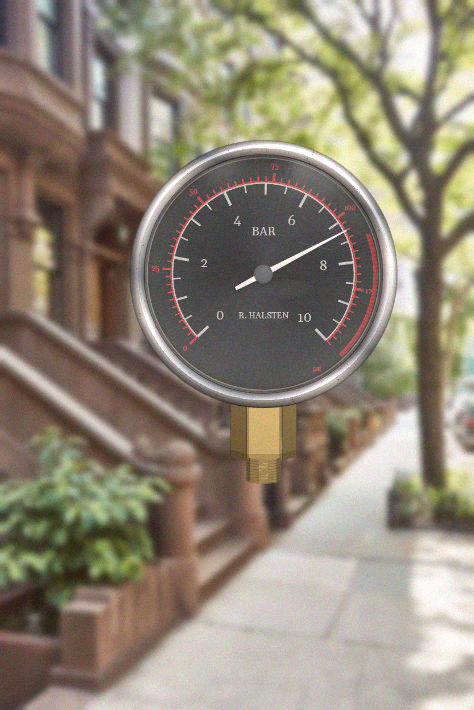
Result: 7.25 bar
